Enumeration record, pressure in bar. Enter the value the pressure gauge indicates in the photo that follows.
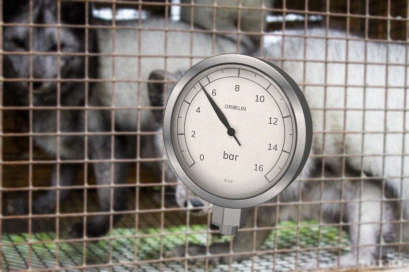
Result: 5.5 bar
